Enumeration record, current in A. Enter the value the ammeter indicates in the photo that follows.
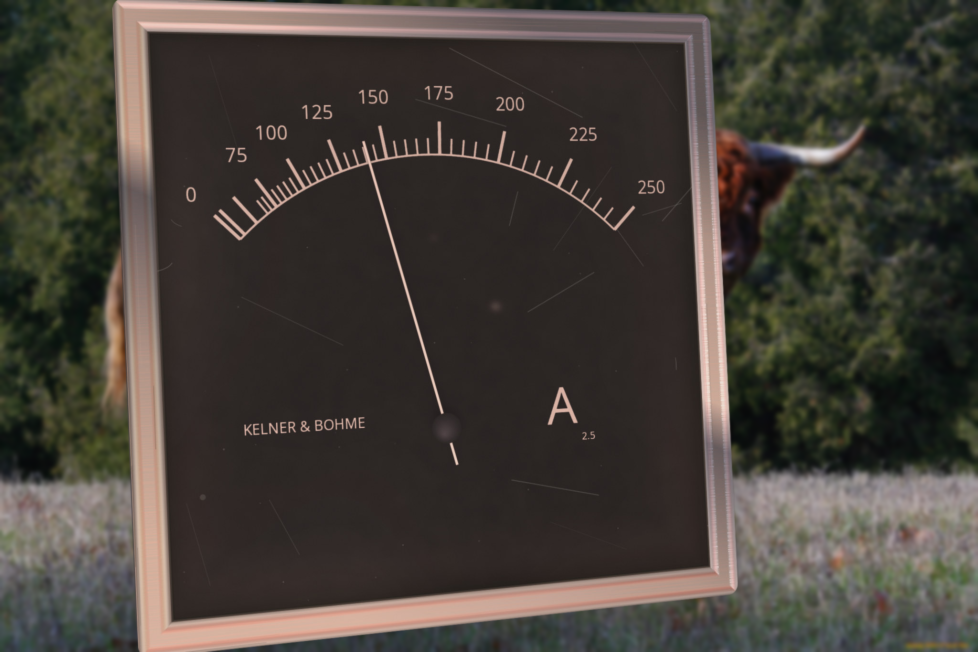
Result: 140 A
